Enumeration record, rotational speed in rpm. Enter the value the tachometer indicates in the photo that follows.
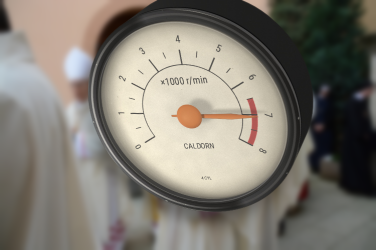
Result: 7000 rpm
